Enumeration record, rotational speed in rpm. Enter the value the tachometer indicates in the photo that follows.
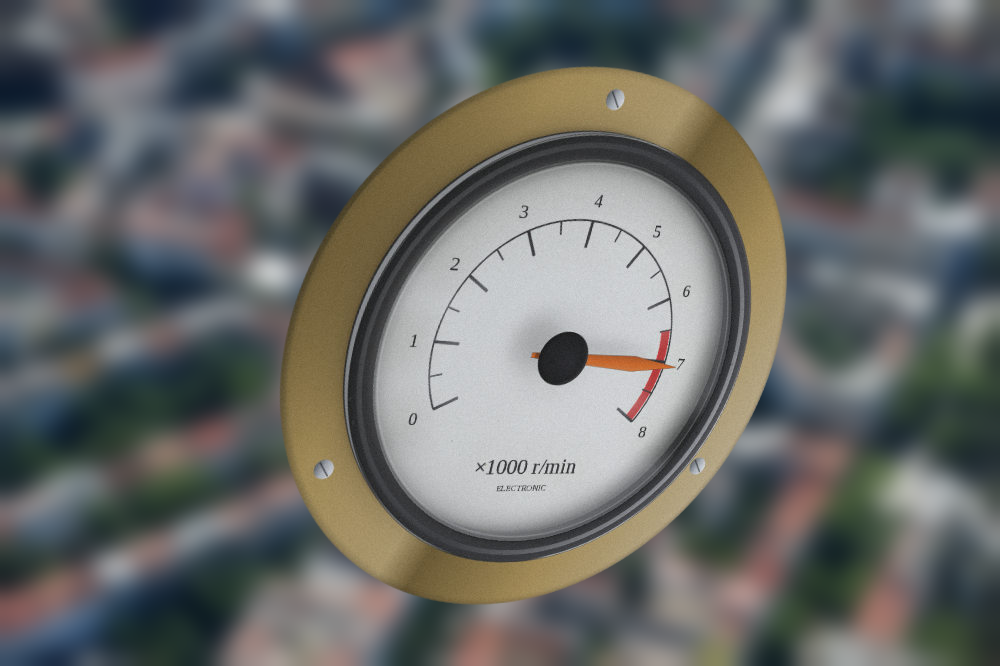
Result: 7000 rpm
